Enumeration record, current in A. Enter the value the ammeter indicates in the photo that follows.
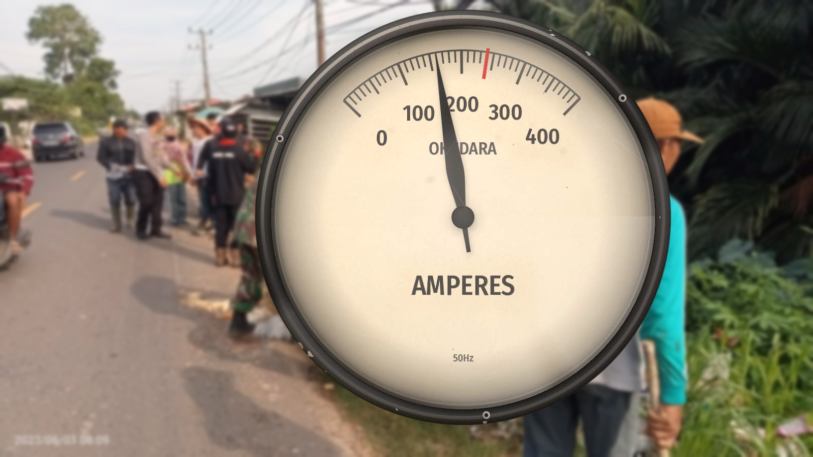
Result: 160 A
